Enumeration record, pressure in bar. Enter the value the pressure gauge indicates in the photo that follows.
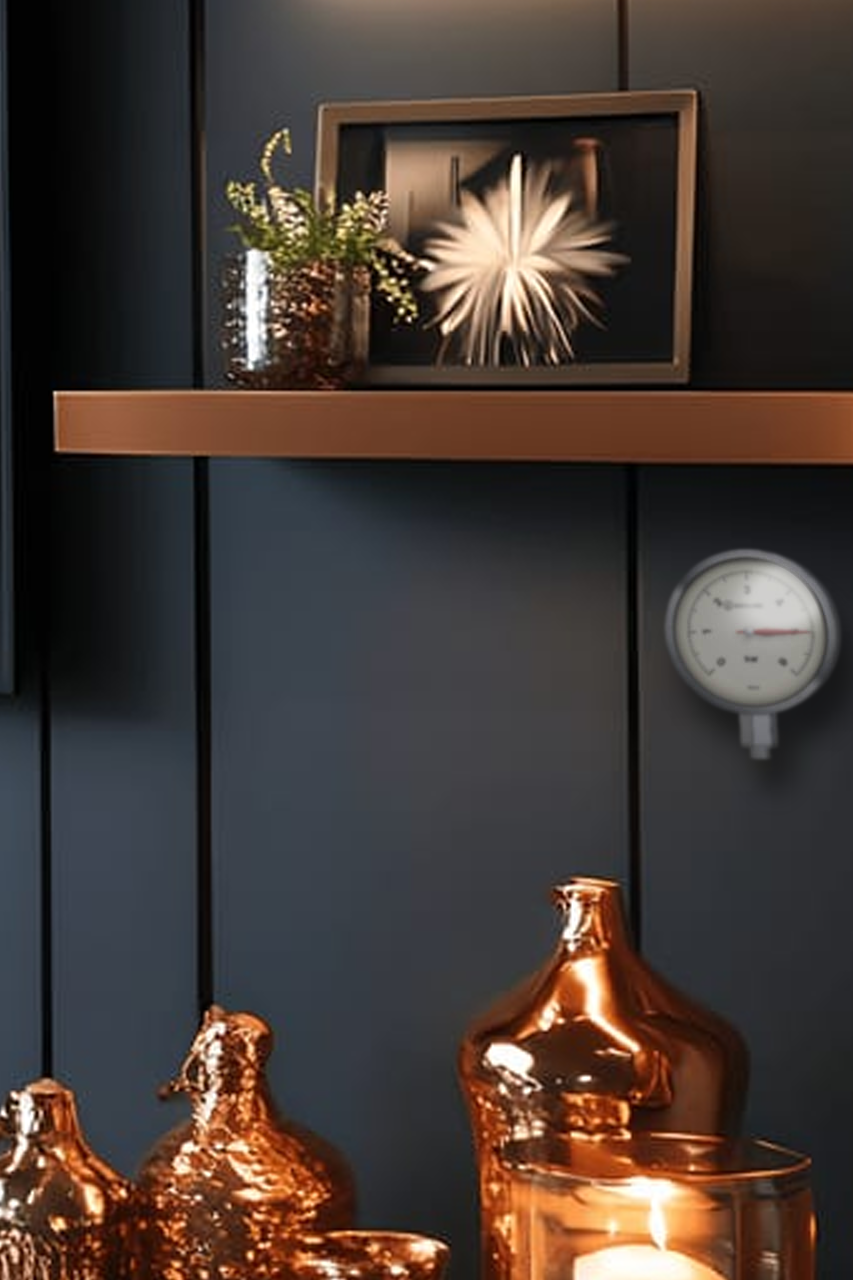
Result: 5 bar
